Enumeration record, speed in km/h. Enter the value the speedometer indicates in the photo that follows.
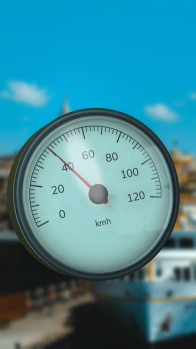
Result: 40 km/h
